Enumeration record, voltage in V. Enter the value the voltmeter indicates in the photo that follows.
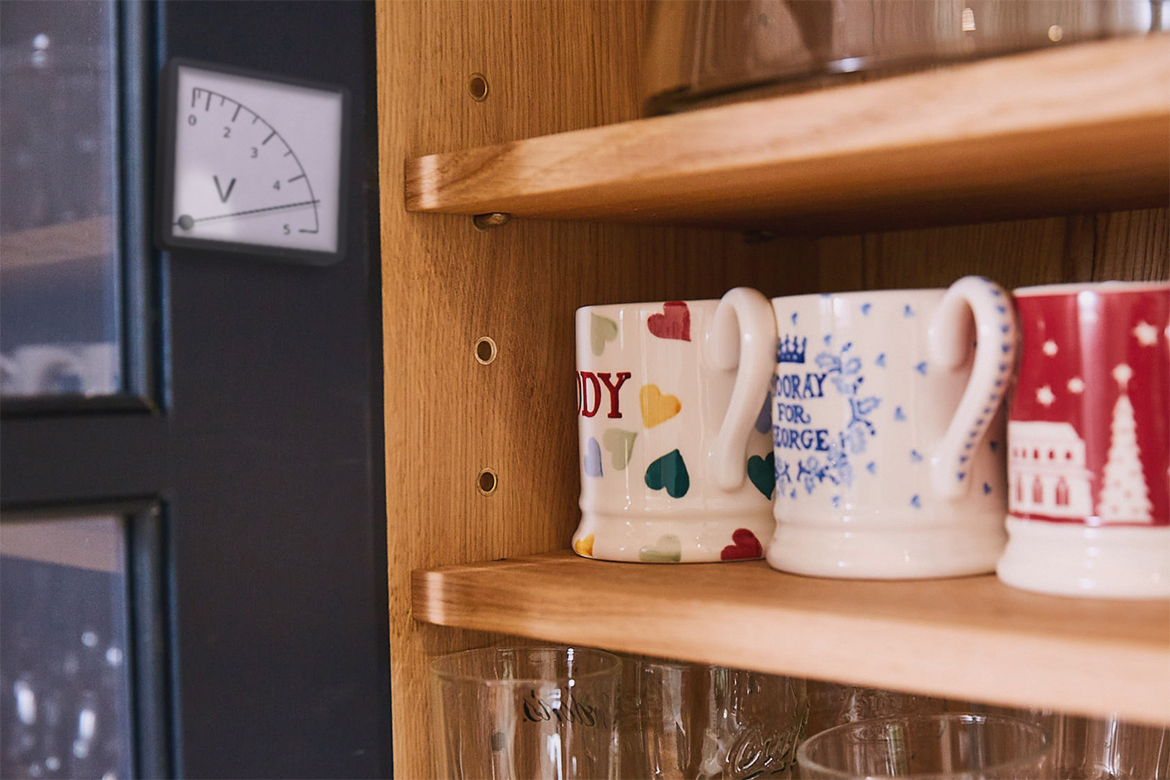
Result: 4.5 V
